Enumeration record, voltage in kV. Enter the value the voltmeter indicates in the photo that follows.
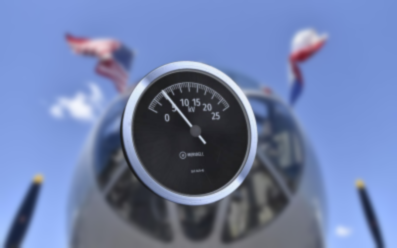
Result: 5 kV
